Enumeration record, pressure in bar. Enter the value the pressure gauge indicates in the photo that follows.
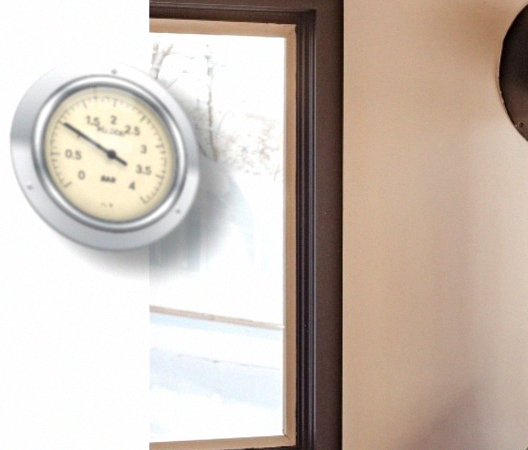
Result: 1 bar
